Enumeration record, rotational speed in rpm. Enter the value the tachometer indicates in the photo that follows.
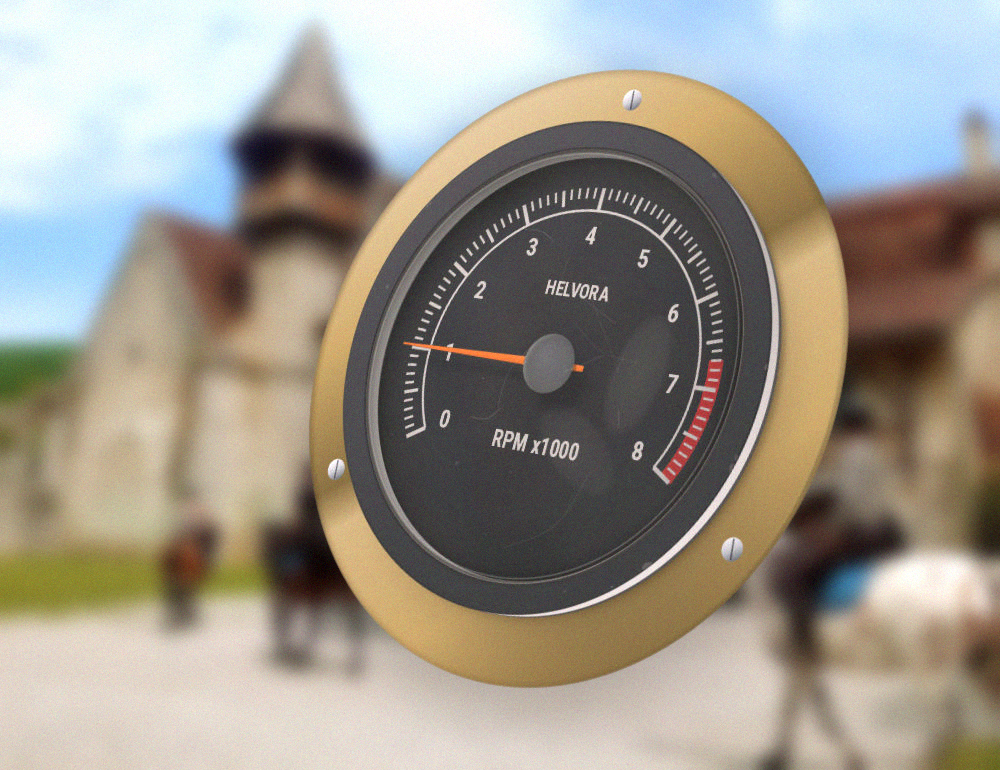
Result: 1000 rpm
